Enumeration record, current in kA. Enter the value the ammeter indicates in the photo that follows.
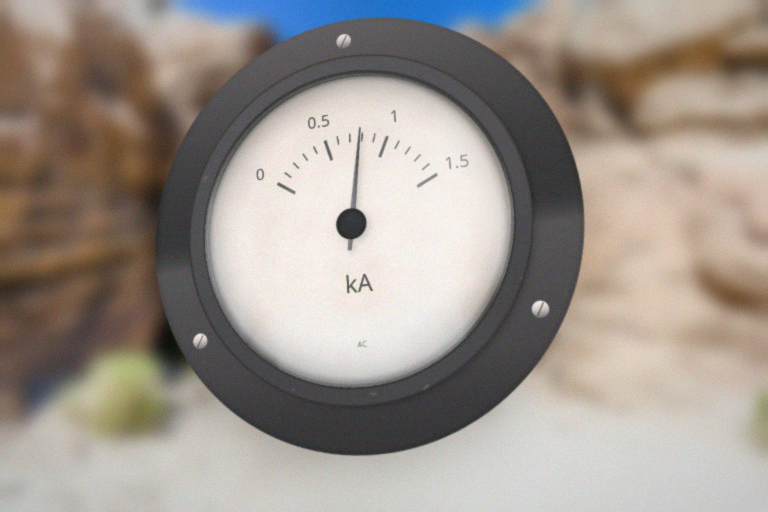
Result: 0.8 kA
